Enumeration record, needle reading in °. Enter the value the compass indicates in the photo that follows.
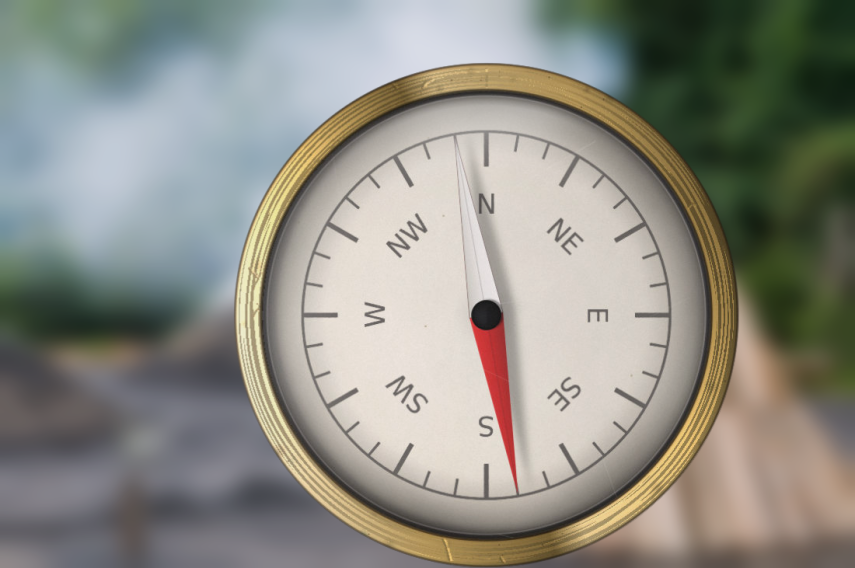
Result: 170 °
